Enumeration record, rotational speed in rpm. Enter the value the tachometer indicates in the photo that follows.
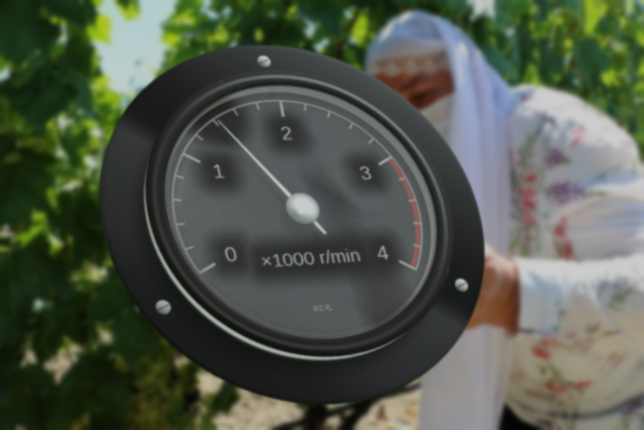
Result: 1400 rpm
